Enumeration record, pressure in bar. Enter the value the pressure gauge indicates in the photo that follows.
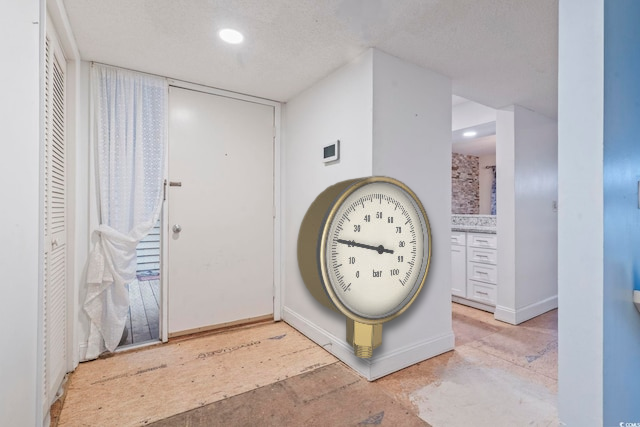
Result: 20 bar
